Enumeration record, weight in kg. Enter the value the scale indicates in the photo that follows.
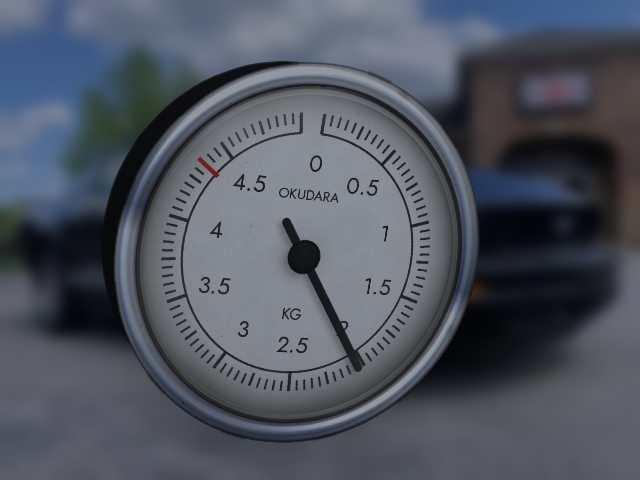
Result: 2.05 kg
